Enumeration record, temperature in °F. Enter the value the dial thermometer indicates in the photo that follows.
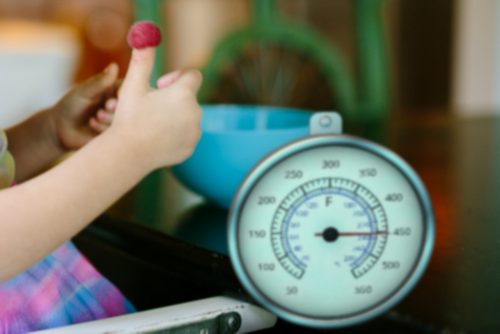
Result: 450 °F
